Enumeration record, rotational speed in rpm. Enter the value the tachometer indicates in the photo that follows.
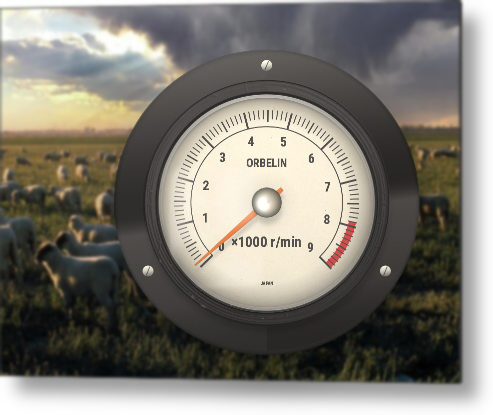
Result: 100 rpm
